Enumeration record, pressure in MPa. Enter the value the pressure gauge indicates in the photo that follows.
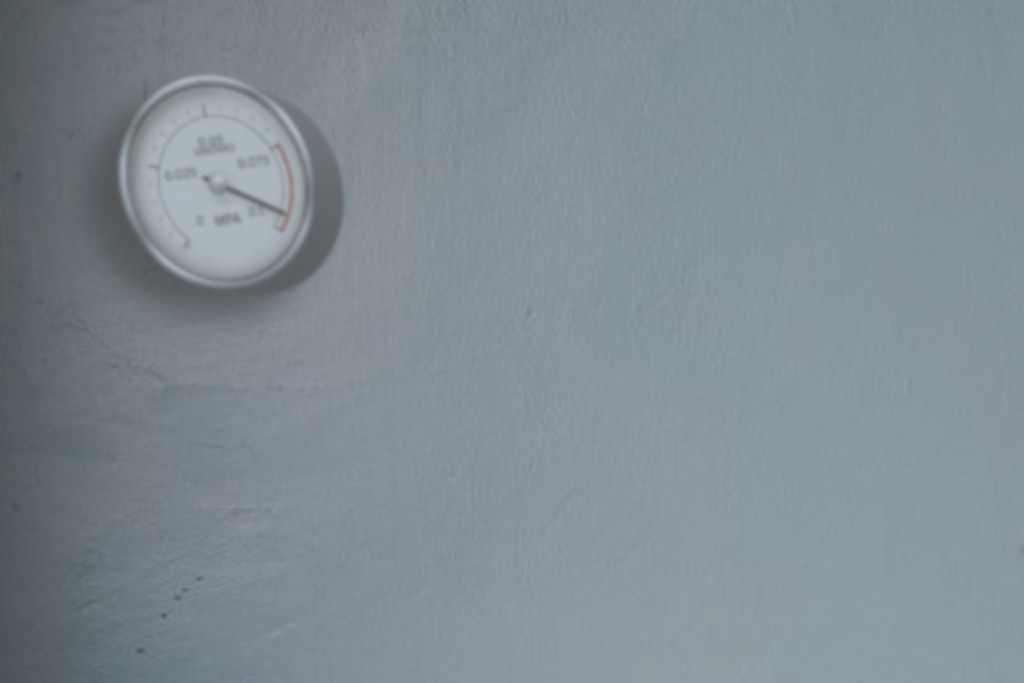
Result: 0.095 MPa
